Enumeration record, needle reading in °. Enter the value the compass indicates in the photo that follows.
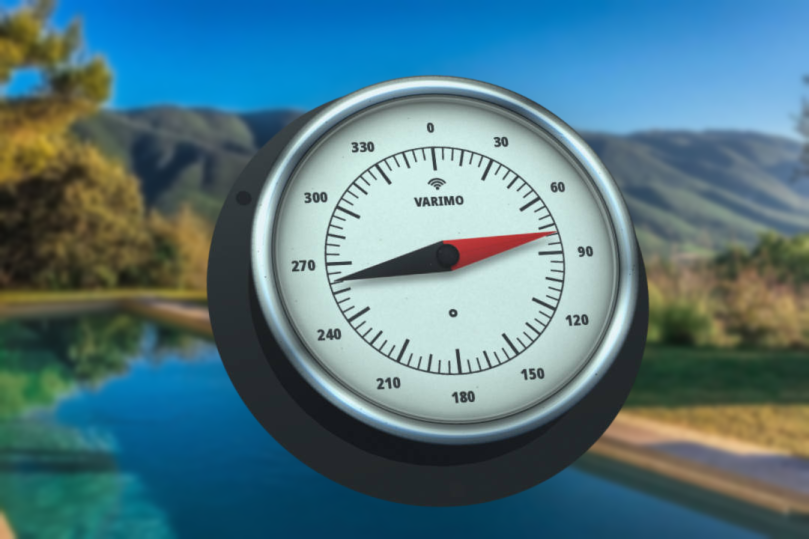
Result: 80 °
